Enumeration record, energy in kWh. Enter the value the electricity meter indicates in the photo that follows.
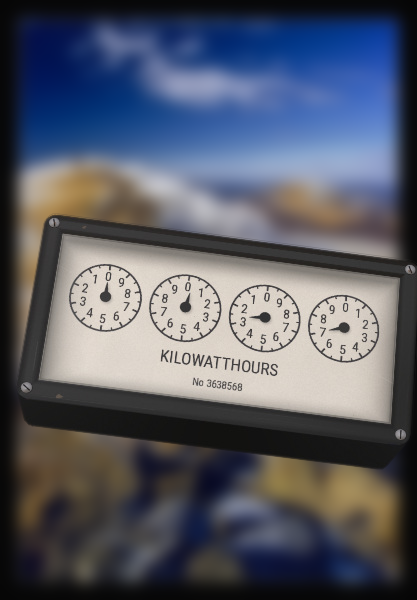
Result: 27 kWh
